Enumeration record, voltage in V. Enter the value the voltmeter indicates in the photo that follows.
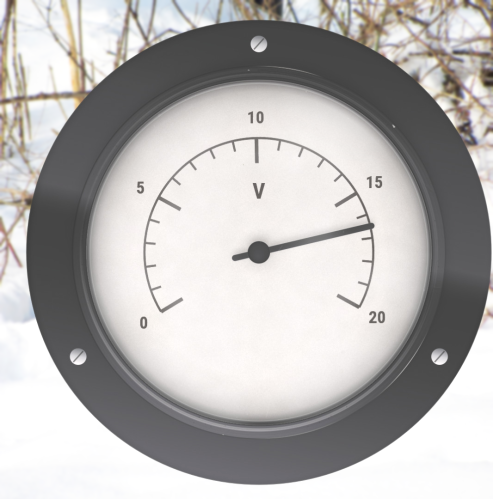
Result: 16.5 V
